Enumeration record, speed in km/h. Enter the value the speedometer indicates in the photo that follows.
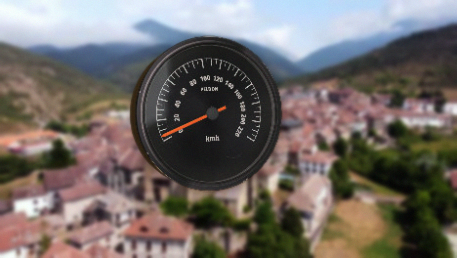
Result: 5 km/h
